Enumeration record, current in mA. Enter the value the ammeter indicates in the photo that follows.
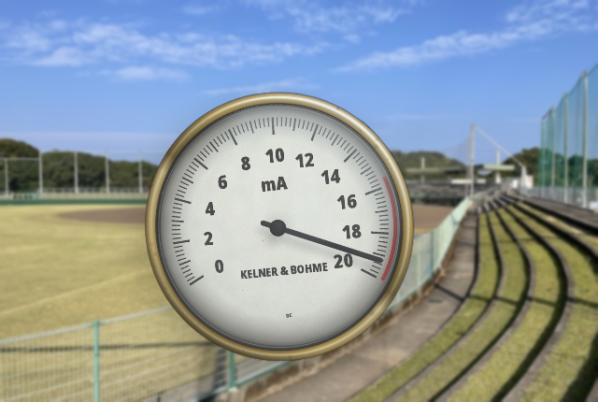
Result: 19.2 mA
